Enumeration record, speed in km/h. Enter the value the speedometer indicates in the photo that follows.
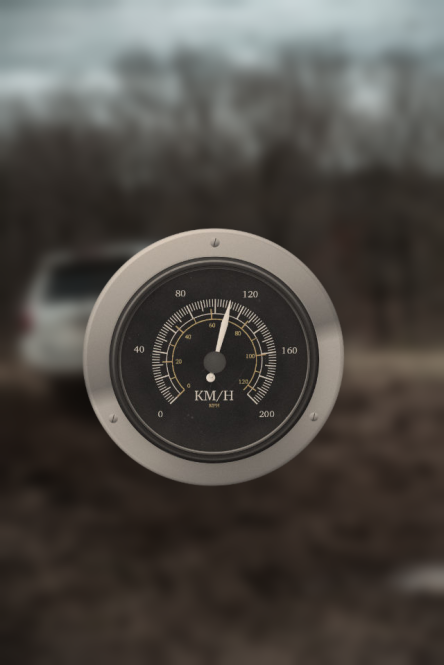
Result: 110 km/h
